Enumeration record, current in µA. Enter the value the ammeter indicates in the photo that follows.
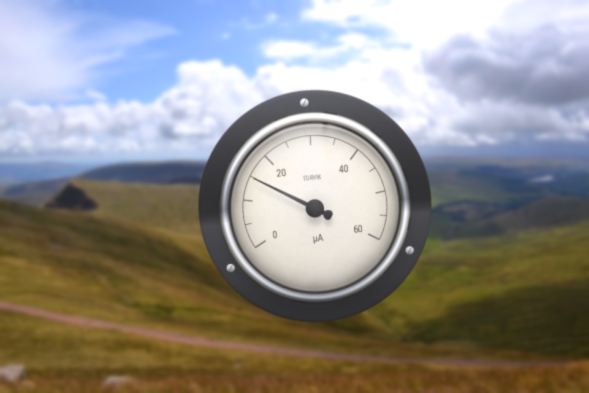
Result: 15 µA
